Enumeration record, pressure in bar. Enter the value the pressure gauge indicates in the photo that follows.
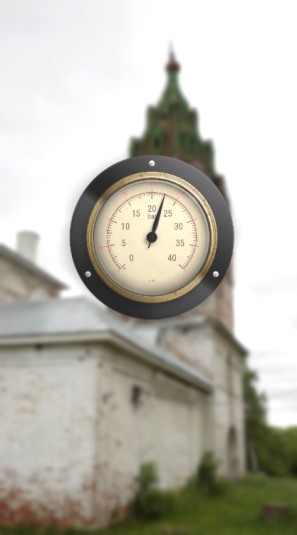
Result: 22.5 bar
